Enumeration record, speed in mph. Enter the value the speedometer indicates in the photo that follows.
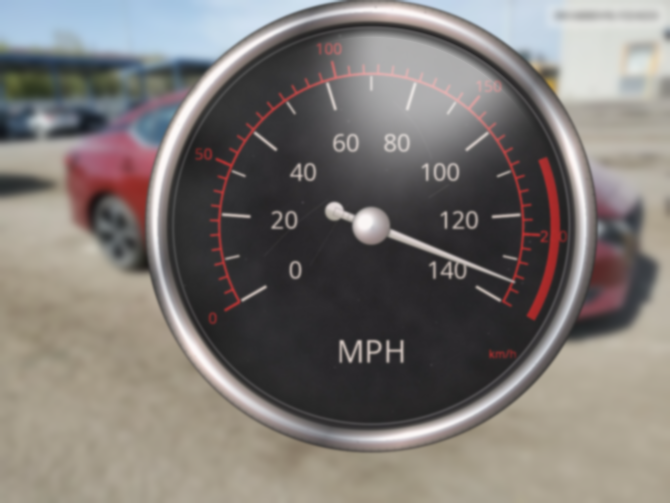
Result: 135 mph
